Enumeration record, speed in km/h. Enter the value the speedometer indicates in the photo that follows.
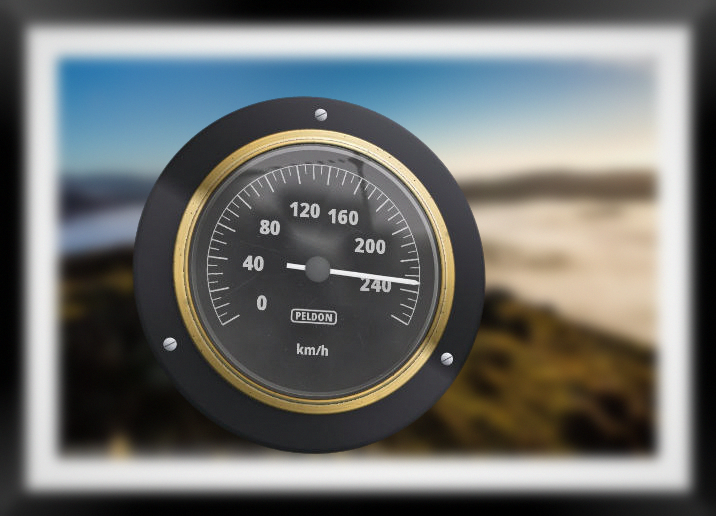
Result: 235 km/h
